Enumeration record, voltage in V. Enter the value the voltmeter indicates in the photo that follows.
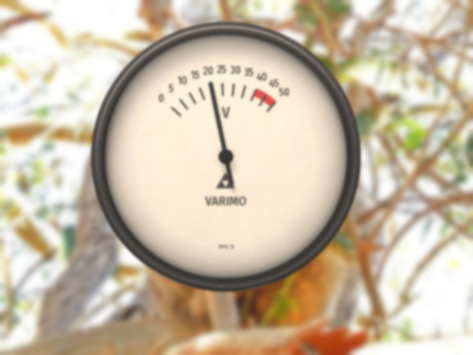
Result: 20 V
